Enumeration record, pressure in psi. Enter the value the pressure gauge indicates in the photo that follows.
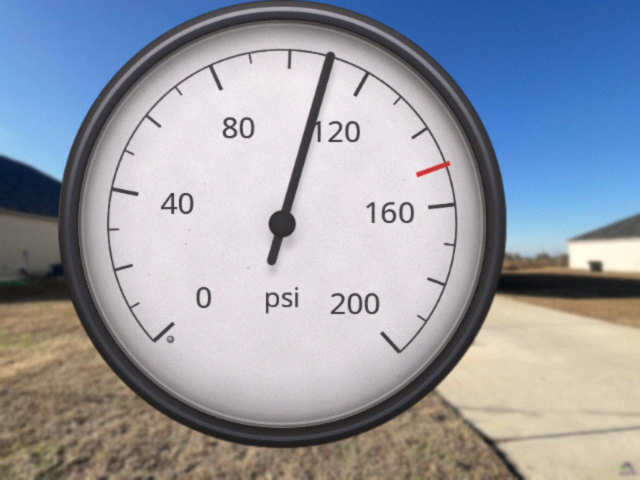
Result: 110 psi
